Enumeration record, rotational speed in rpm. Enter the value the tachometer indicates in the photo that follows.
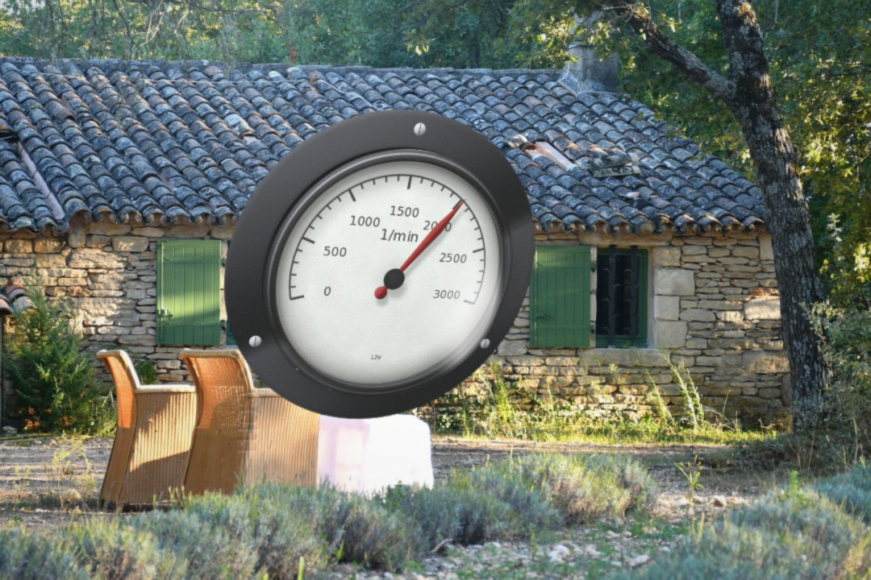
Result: 2000 rpm
